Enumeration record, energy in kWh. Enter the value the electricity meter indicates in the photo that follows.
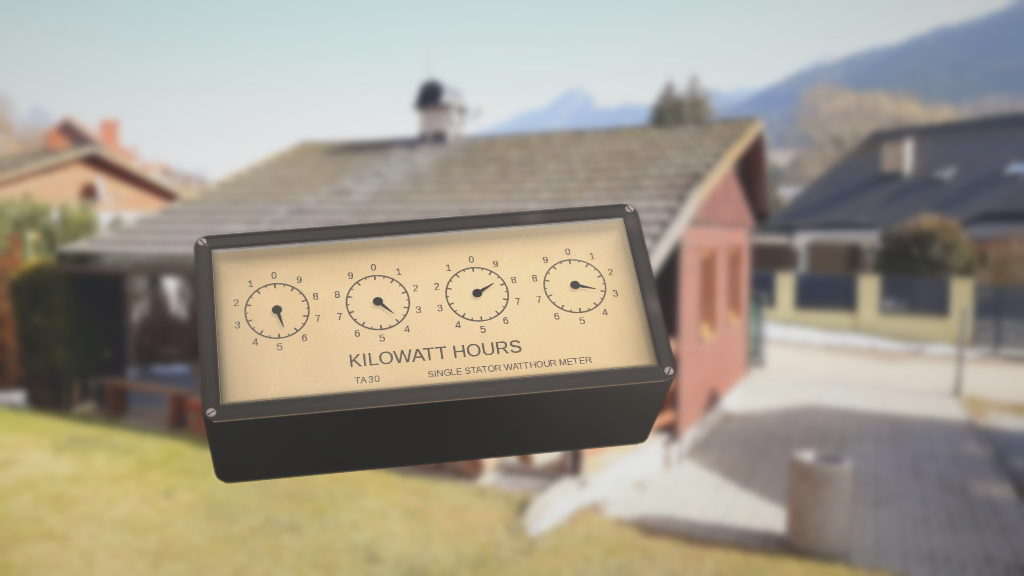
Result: 5383 kWh
